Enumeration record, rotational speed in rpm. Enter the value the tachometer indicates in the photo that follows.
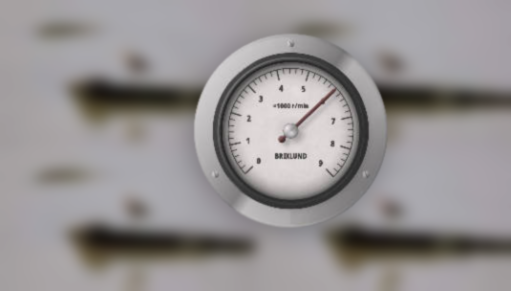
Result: 6000 rpm
